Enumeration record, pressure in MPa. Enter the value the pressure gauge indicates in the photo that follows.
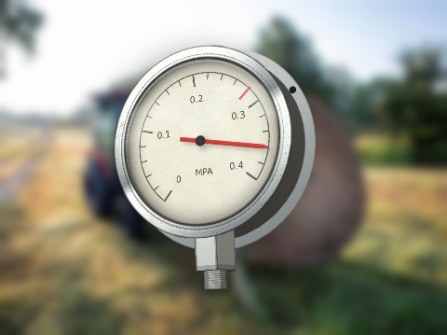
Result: 0.36 MPa
